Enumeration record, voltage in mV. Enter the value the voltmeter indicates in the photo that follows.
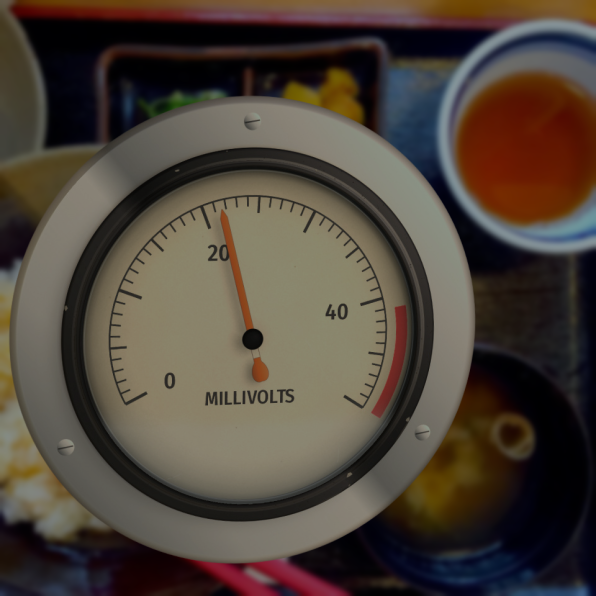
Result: 21.5 mV
